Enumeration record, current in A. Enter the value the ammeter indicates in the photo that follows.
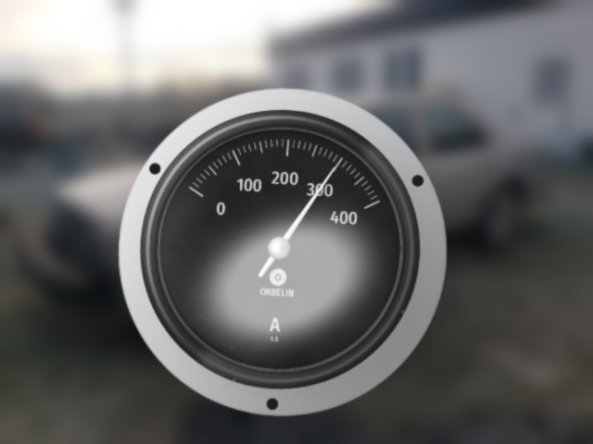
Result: 300 A
